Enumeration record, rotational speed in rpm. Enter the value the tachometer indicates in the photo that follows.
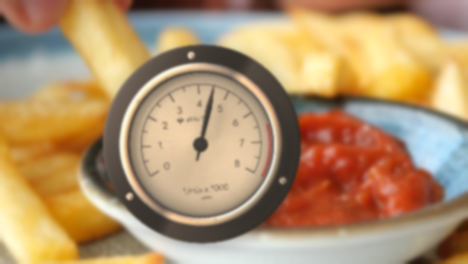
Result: 4500 rpm
